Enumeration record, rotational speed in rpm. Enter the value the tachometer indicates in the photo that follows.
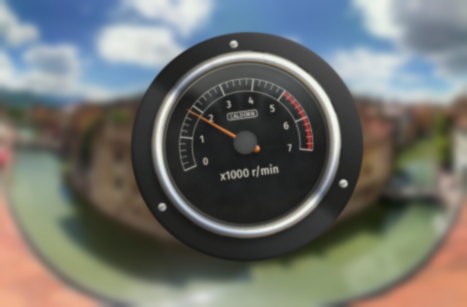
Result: 1800 rpm
